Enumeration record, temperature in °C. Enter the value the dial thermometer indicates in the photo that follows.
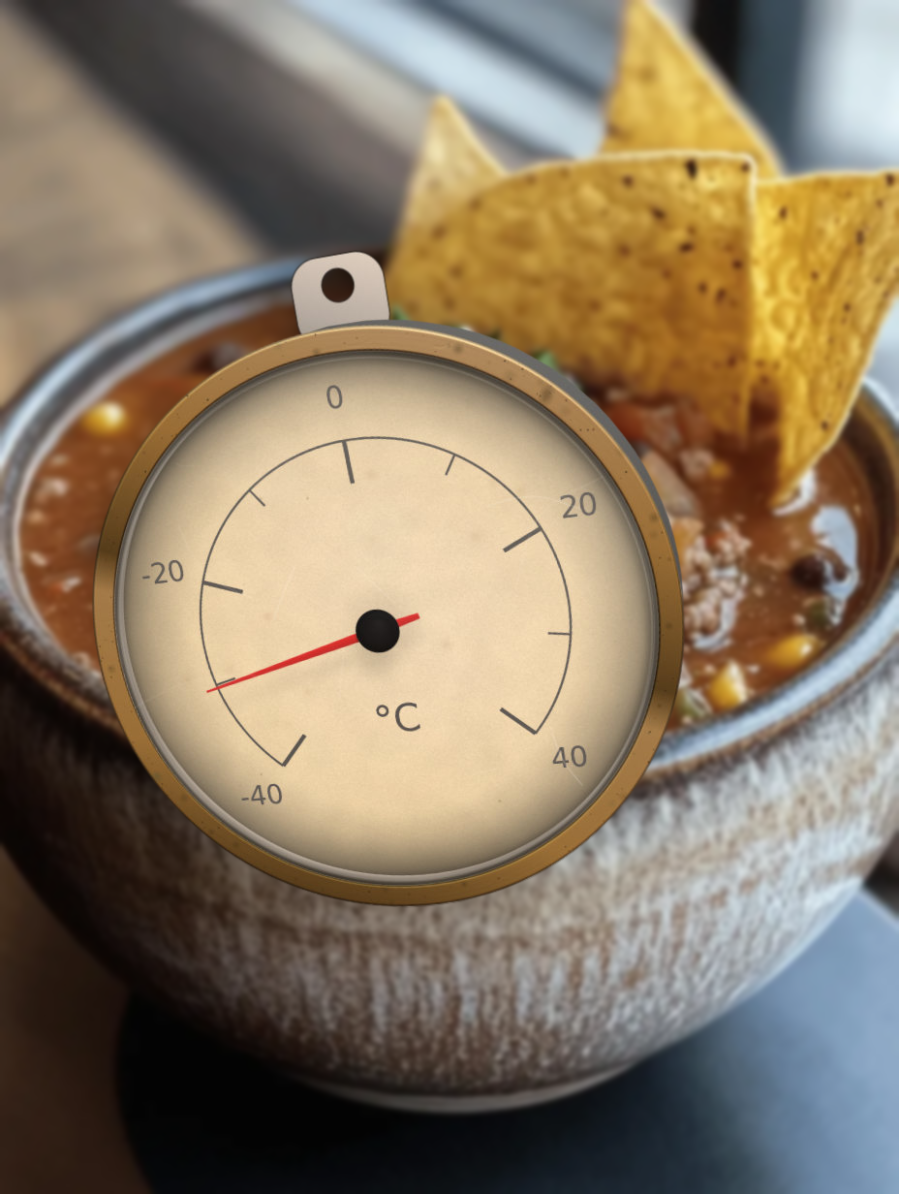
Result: -30 °C
